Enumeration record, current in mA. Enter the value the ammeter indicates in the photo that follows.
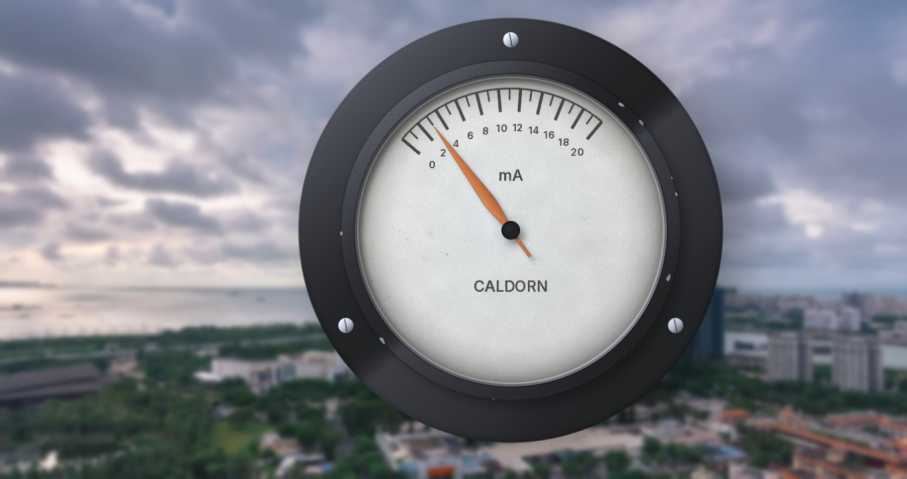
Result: 3 mA
